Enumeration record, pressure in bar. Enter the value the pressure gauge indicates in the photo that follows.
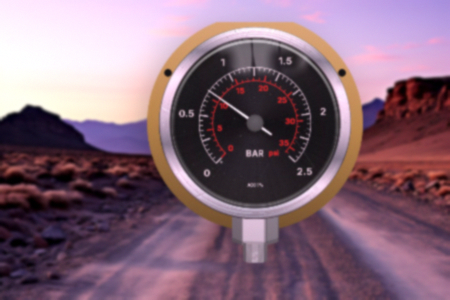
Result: 0.75 bar
